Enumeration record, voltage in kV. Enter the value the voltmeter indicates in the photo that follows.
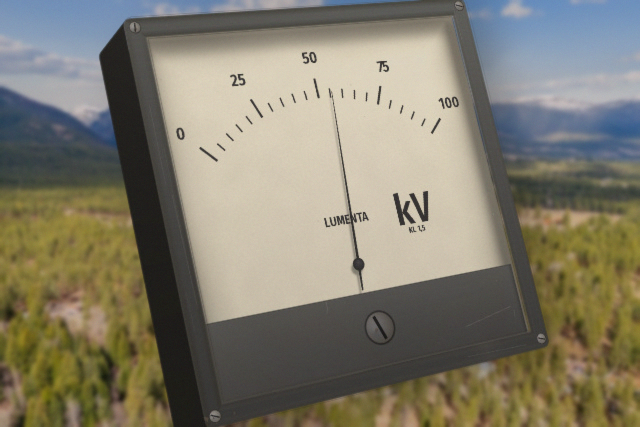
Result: 55 kV
